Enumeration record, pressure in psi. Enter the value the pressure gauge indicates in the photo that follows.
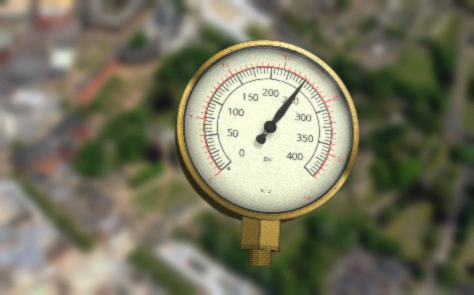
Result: 250 psi
